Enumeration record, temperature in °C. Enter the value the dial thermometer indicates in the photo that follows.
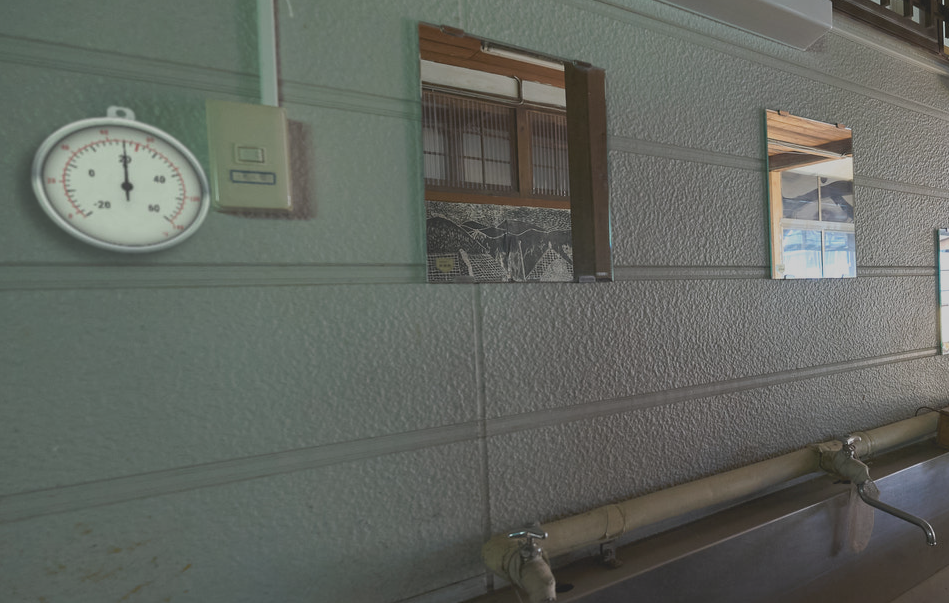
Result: 20 °C
